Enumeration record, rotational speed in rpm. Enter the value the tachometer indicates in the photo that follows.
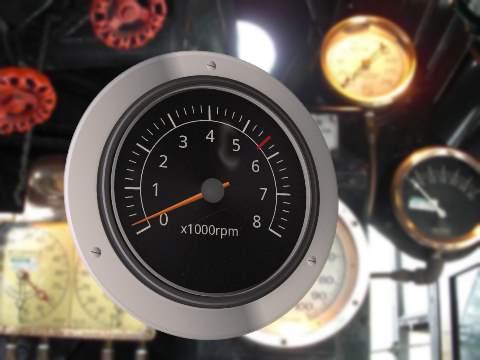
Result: 200 rpm
